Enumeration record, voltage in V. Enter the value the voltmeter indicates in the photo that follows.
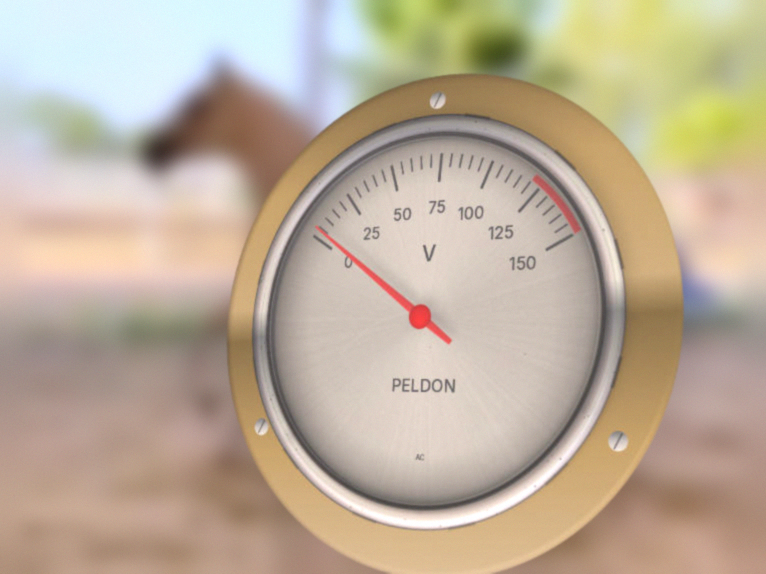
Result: 5 V
